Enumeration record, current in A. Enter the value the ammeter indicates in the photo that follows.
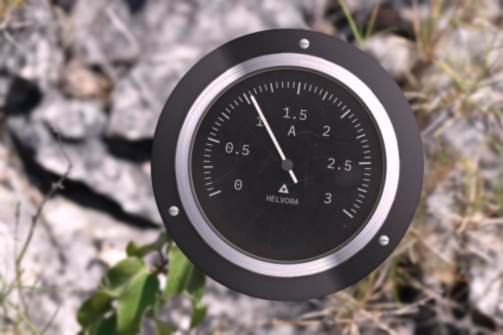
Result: 1.05 A
